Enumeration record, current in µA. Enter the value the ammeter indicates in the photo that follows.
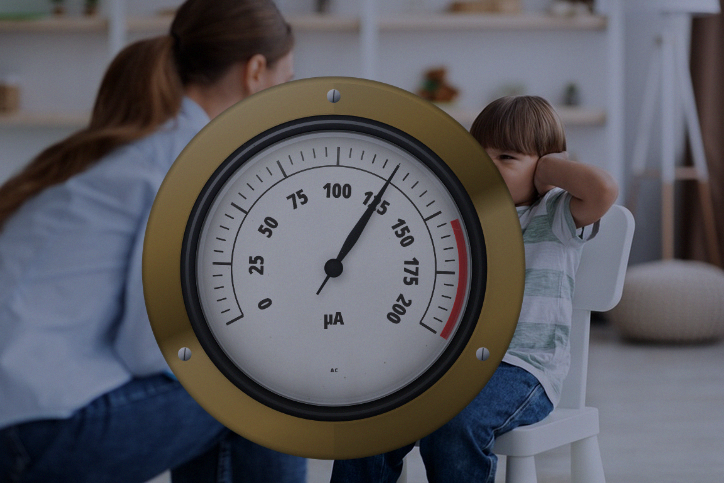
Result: 125 µA
